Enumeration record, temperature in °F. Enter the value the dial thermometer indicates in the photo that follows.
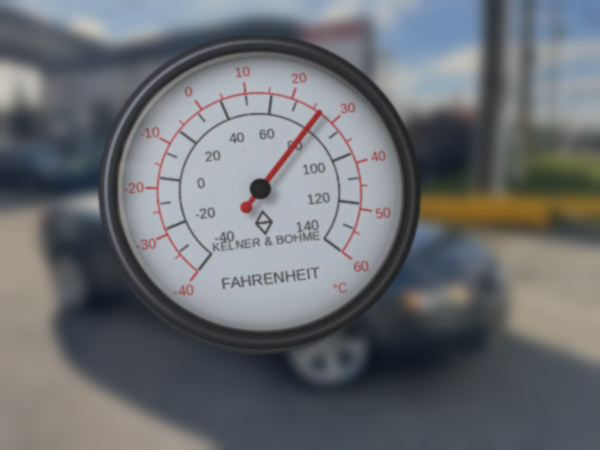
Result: 80 °F
